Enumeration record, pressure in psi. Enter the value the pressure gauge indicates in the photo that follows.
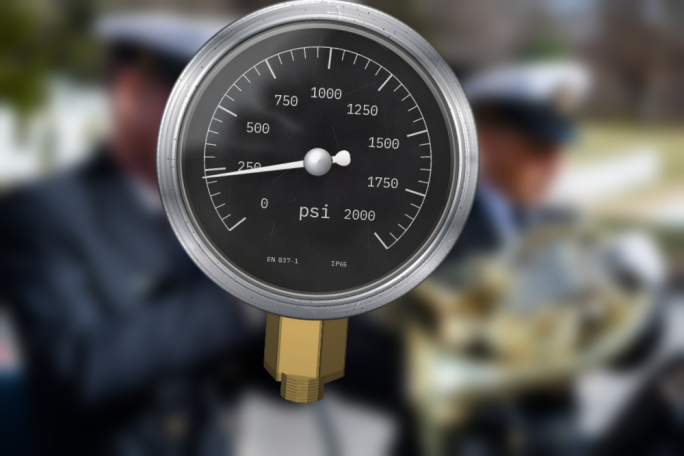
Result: 225 psi
